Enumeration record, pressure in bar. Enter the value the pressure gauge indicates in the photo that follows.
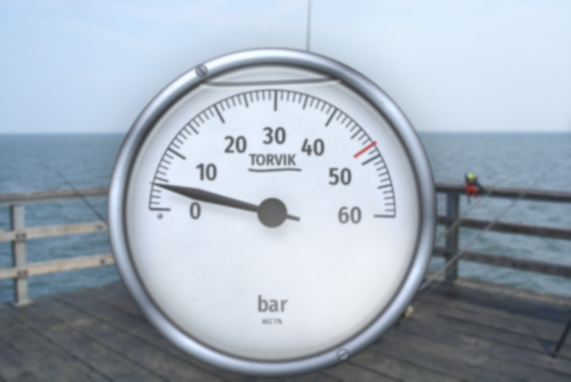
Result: 4 bar
